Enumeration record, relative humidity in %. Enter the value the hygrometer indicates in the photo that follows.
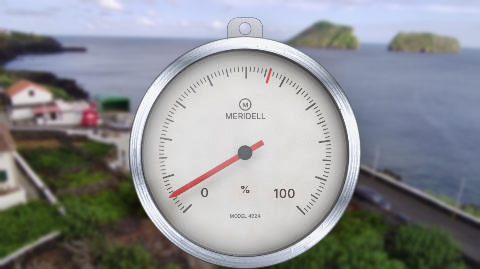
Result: 5 %
